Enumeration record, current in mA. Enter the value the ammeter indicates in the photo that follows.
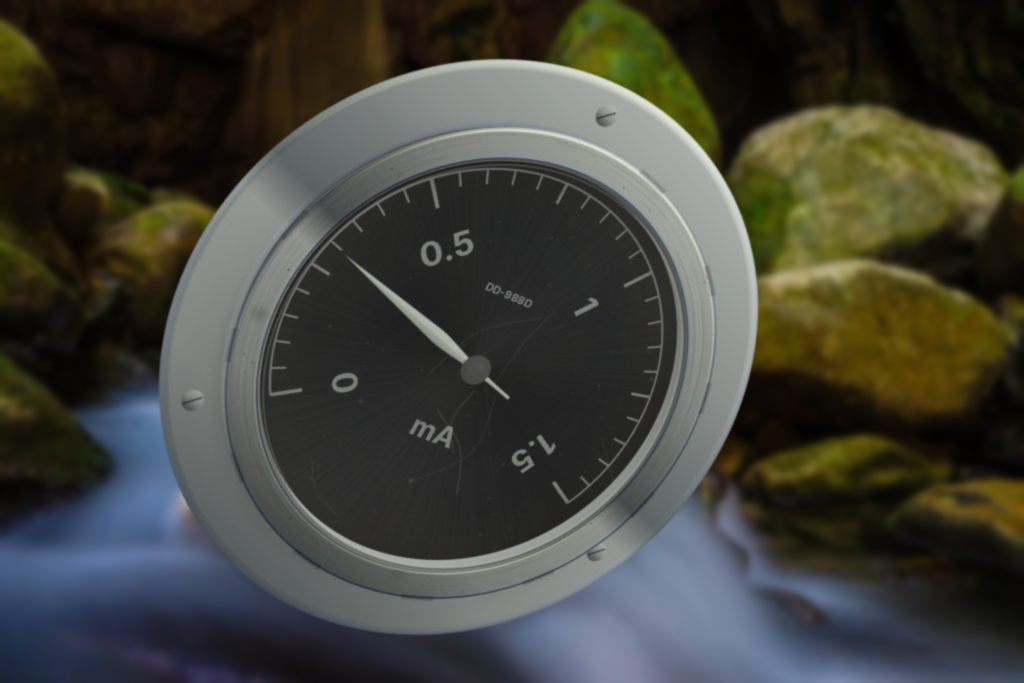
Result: 0.3 mA
